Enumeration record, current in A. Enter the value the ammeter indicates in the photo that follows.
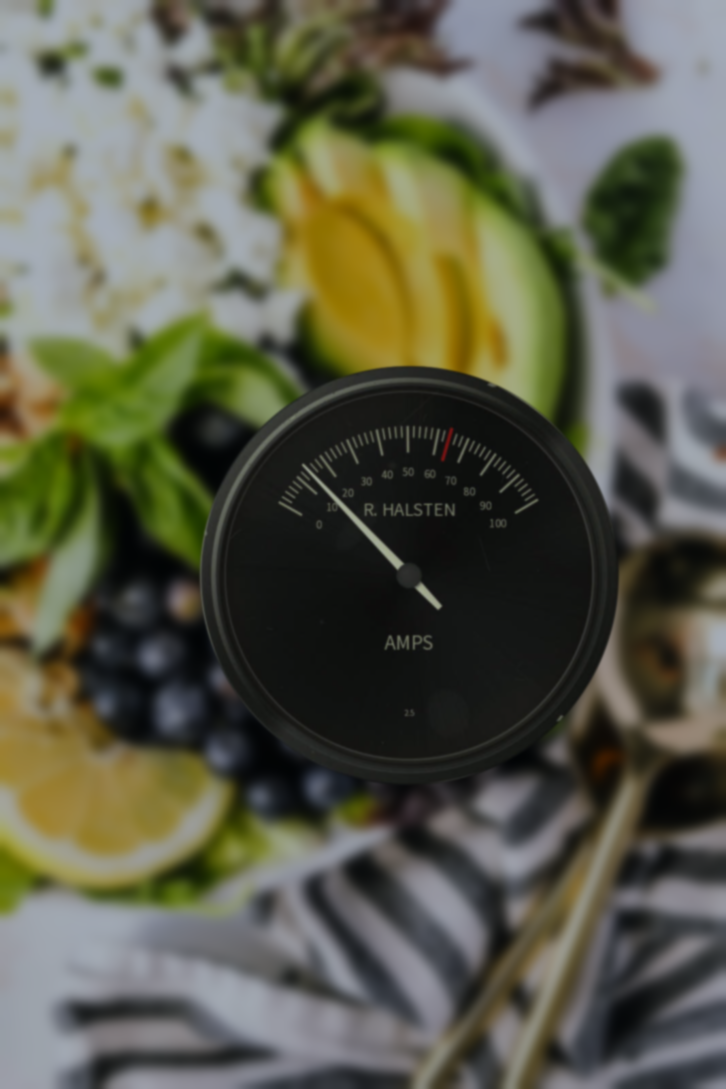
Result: 14 A
